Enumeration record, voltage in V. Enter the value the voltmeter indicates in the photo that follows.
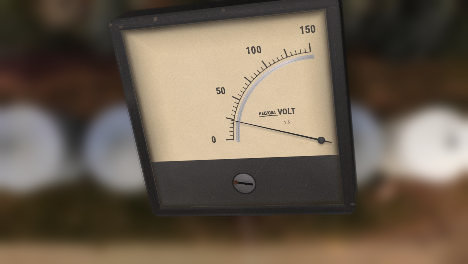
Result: 25 V
